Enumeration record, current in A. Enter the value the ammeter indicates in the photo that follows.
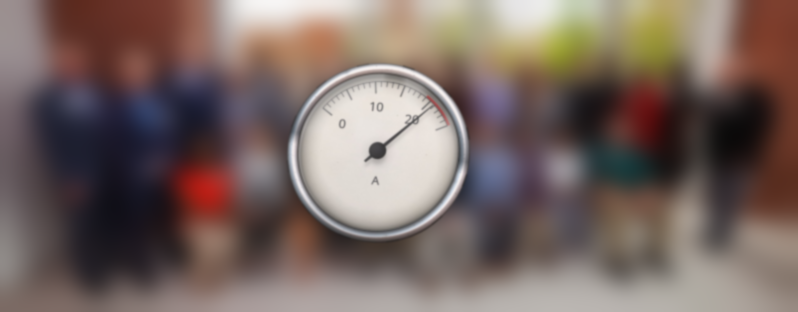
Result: 21 A
